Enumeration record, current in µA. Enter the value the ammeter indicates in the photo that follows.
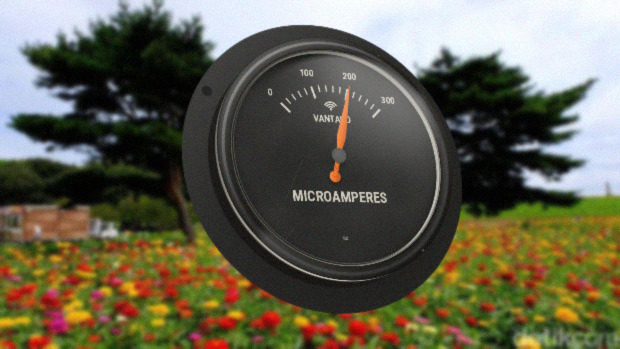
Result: 200 µA
